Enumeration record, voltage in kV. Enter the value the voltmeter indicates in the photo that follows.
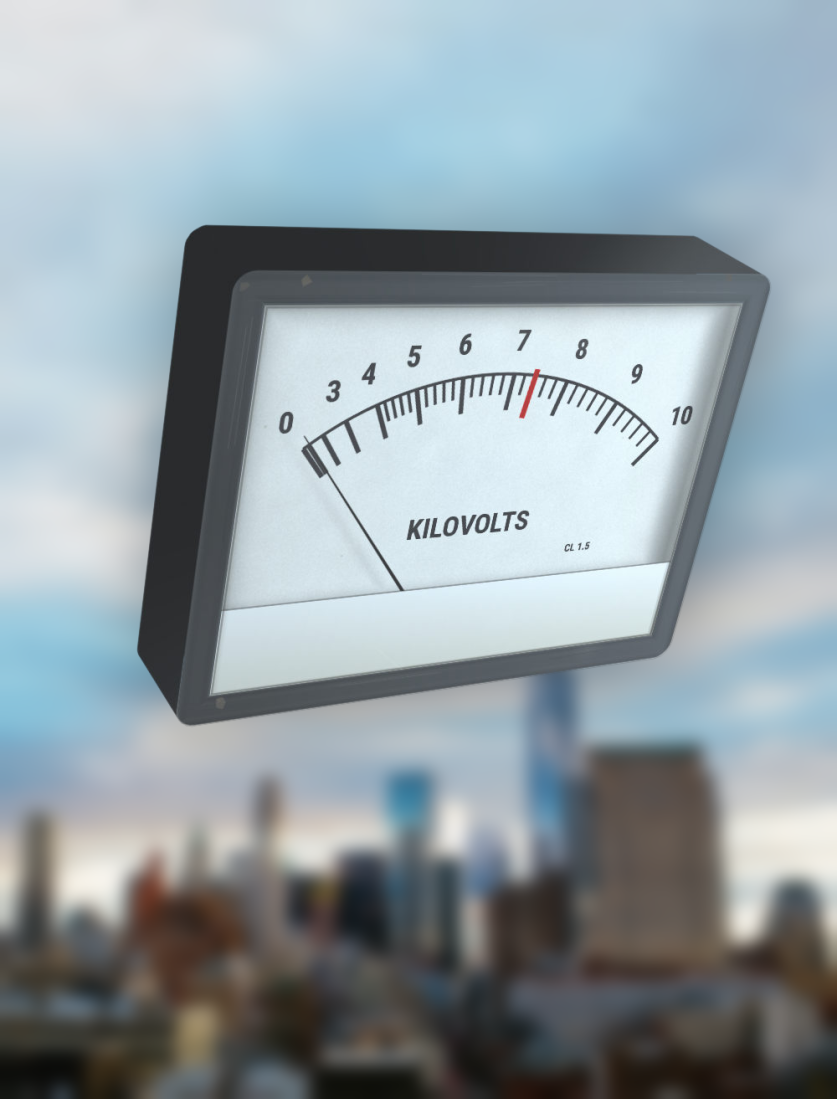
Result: 1 kV
